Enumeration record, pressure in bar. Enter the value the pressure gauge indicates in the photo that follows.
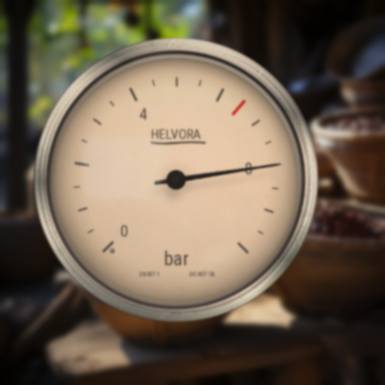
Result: 8 bar
